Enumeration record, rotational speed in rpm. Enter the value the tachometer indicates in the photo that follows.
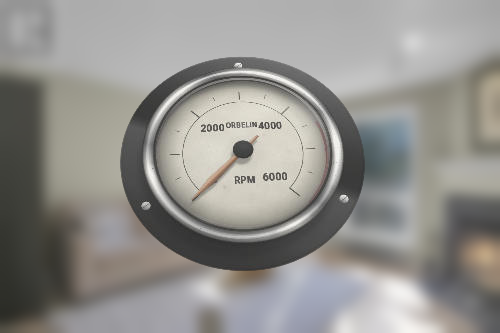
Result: 0 rpm
